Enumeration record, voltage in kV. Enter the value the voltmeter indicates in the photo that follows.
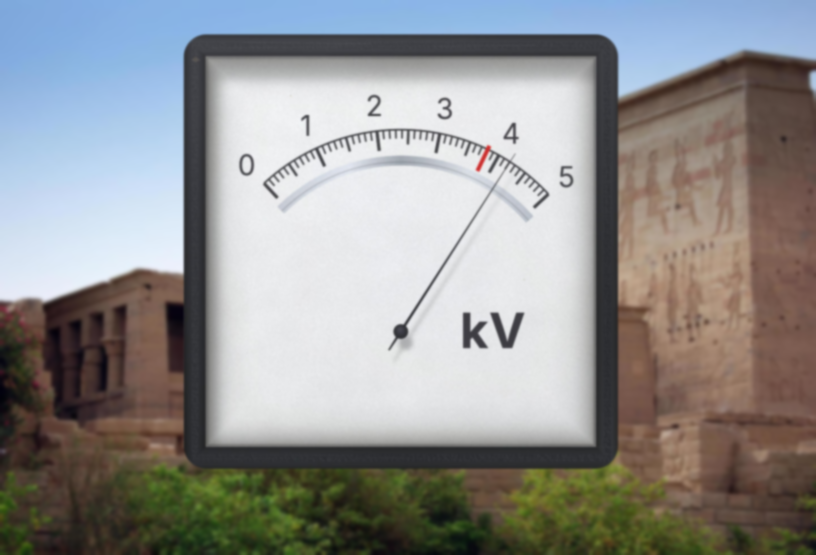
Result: 4.2 kV
